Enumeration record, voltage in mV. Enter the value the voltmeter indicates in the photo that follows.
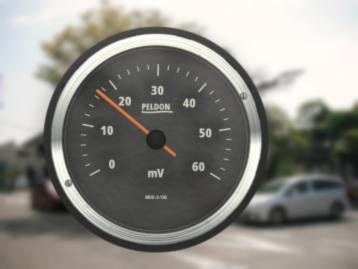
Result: 17 mV
